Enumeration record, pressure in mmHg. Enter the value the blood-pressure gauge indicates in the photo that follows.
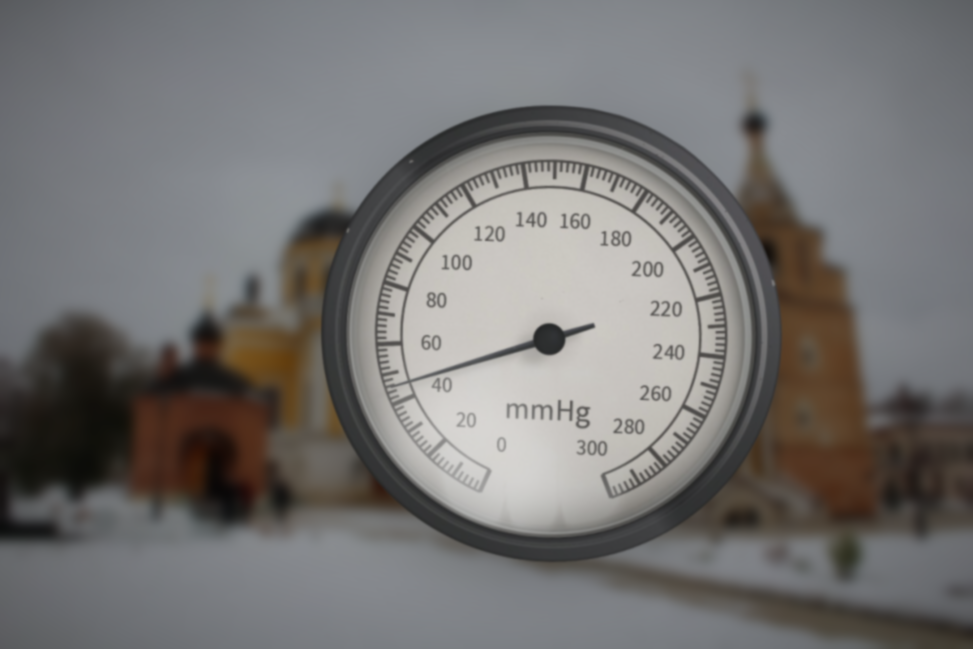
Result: 46 mmHg
